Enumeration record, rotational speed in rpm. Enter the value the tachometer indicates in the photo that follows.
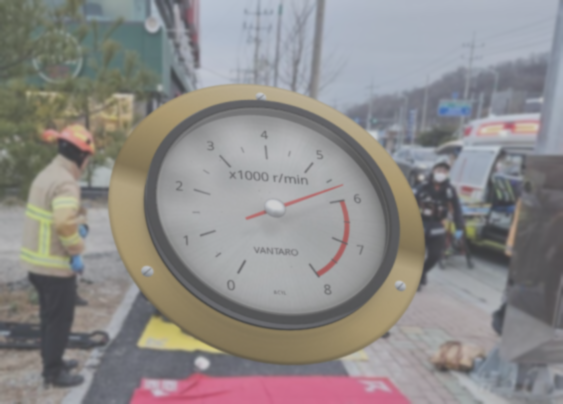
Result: 5750 rpm
